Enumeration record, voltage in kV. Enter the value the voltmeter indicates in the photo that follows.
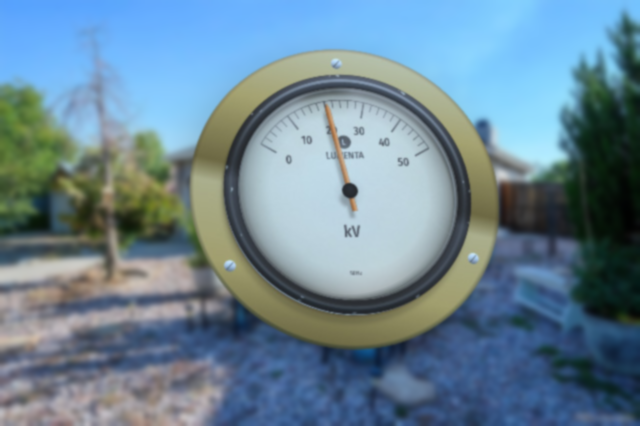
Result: 20 kV
